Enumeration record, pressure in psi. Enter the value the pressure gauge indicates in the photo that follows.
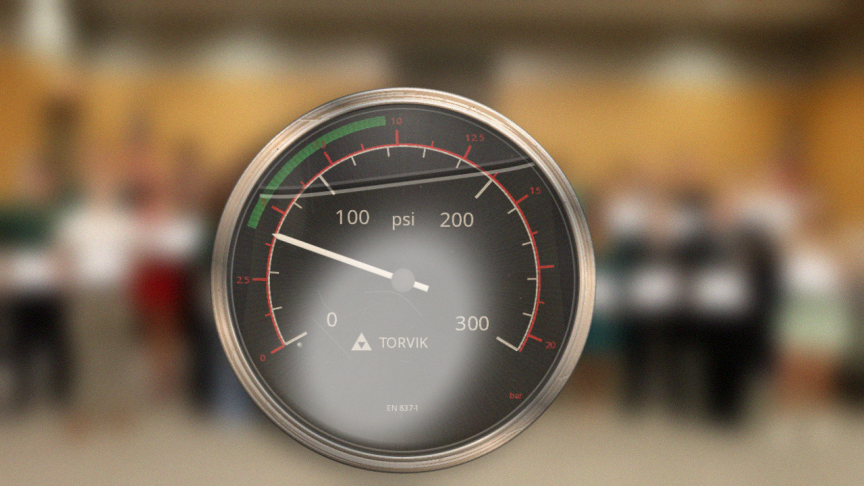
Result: 60 psi
